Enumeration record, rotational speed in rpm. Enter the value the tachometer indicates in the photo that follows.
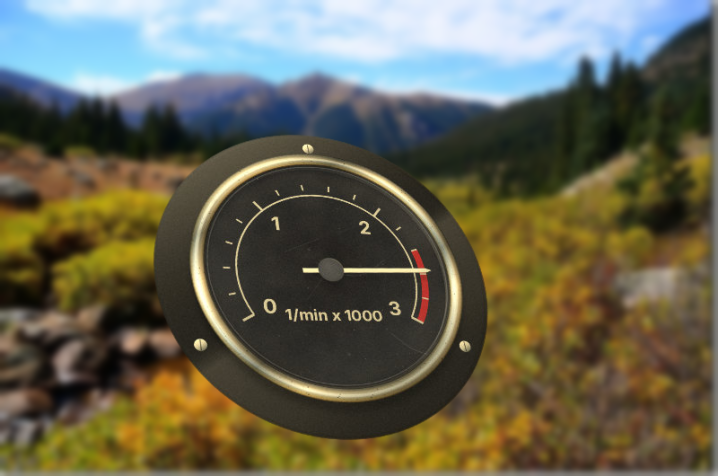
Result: 2600 rpm
